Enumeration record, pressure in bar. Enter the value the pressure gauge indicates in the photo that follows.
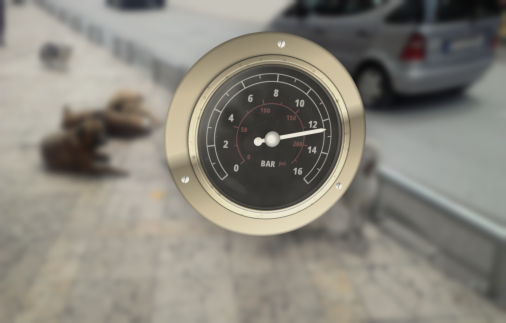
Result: 12.5 bar
